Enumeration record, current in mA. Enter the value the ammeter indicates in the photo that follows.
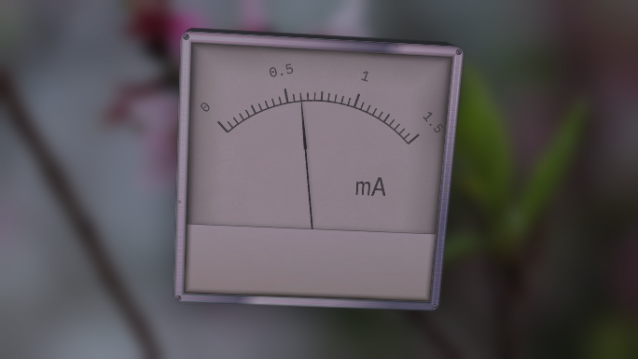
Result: 0.6 mA
